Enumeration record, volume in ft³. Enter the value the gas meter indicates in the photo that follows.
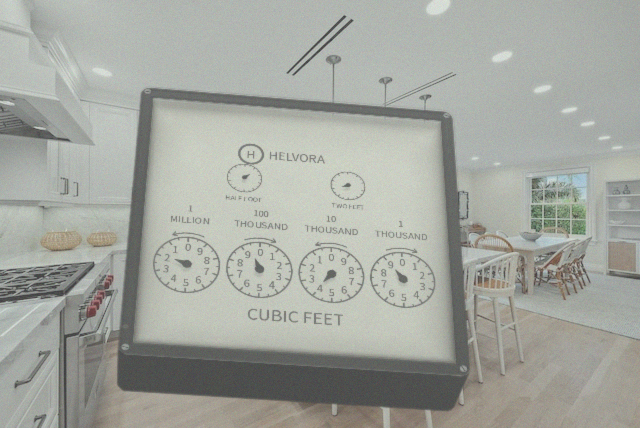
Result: 193900 ft³
